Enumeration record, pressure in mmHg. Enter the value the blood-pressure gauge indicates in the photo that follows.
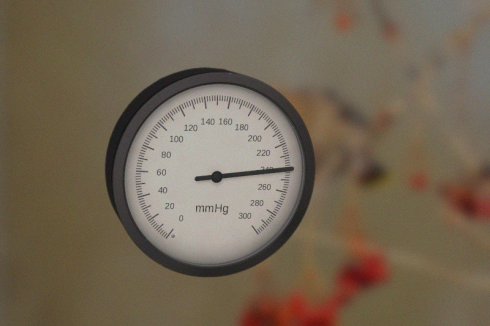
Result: 240 mmHg
